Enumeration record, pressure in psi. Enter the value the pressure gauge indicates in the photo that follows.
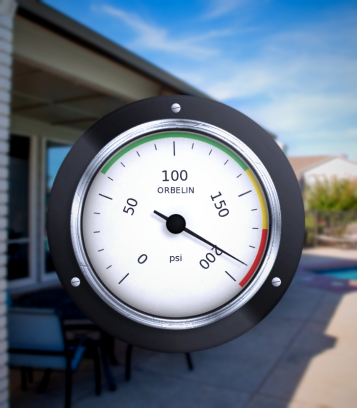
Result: 190 psi
